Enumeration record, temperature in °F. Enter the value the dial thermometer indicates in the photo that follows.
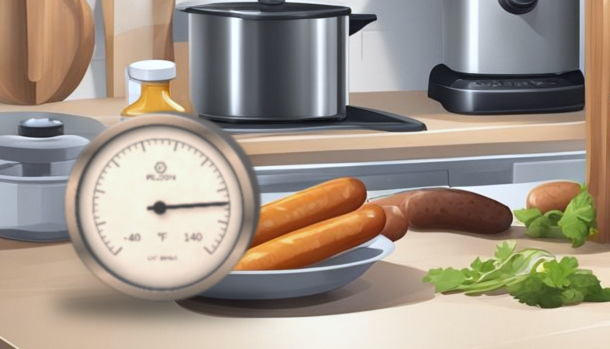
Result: 108 °F
